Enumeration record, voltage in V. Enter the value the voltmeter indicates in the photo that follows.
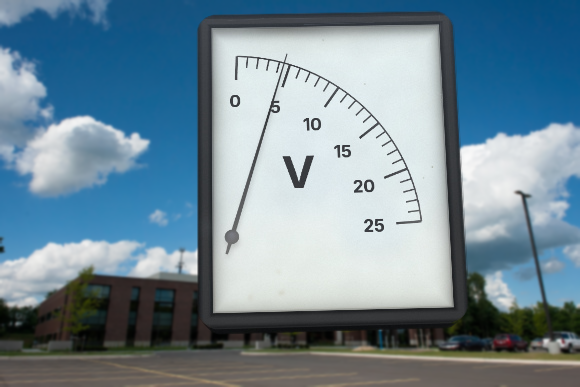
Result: 4.5 V
